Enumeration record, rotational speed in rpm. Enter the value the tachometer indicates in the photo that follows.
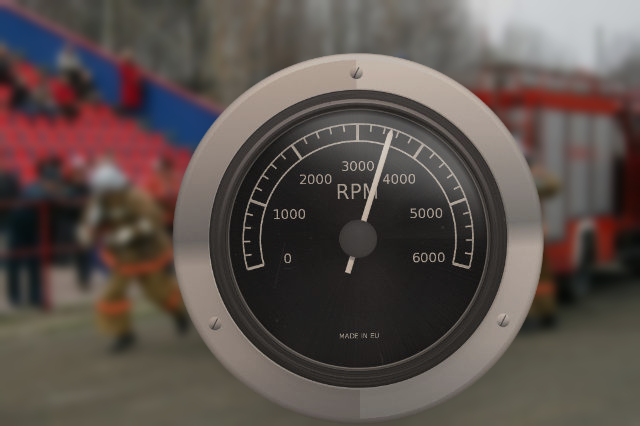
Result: 3500 rpm
